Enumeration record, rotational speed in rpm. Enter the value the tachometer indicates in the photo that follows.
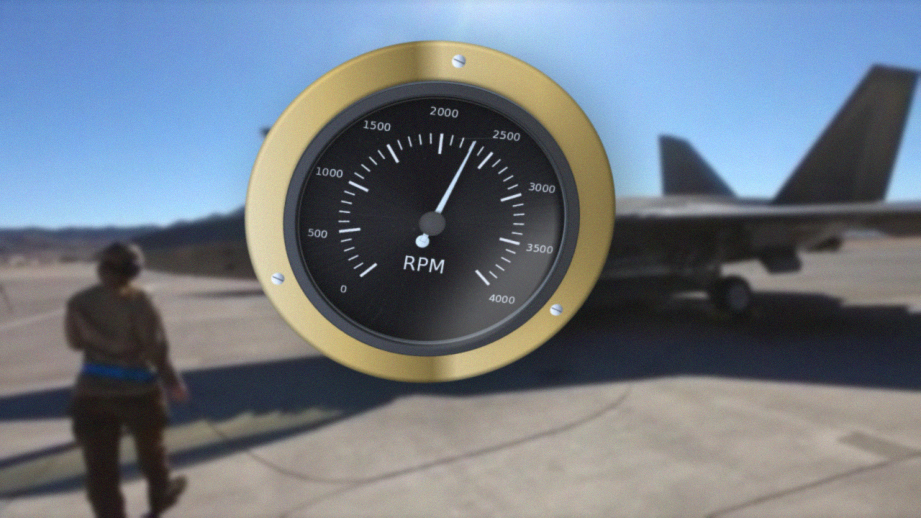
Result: 2300 rpm
